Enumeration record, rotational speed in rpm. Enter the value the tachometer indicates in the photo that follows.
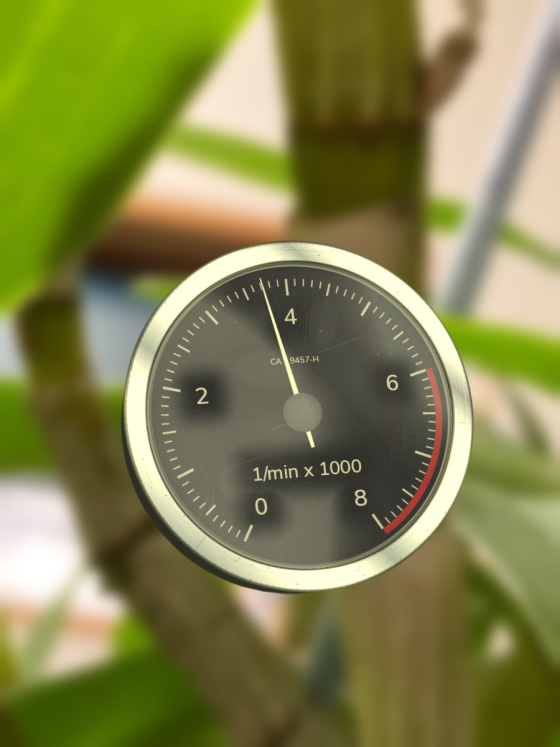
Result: 3700 rpm
